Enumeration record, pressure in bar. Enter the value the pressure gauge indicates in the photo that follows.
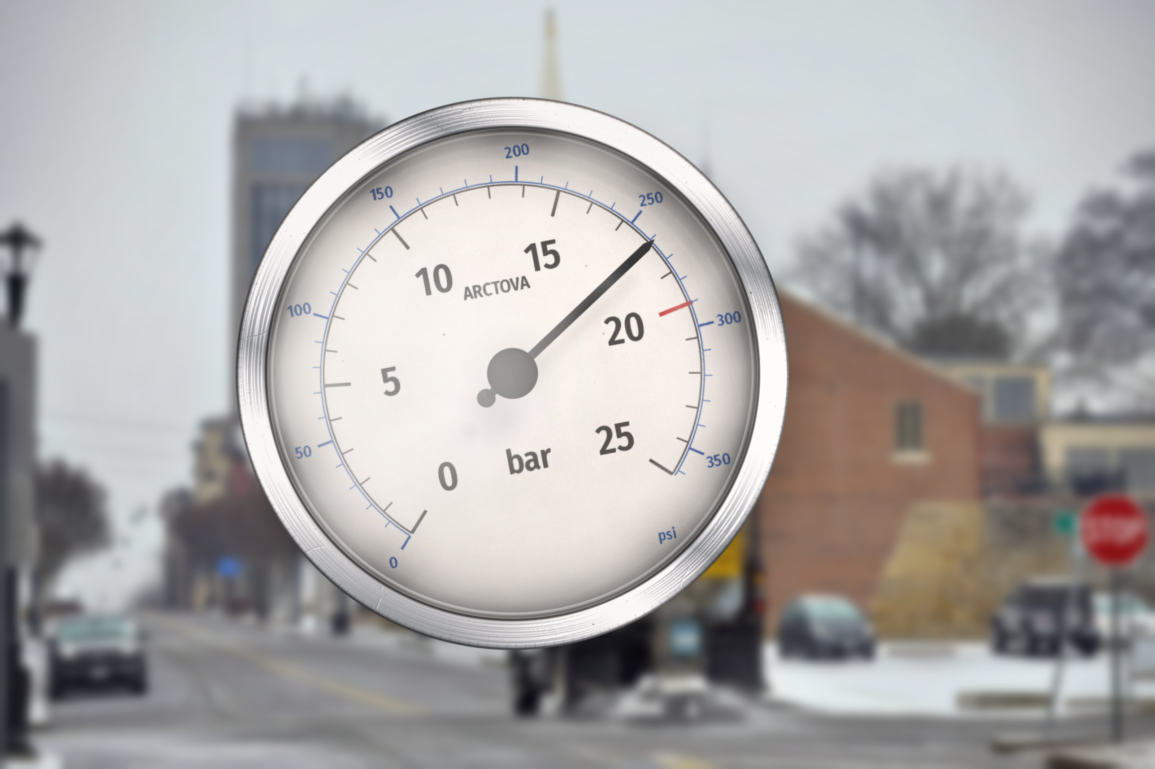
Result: 18 bar
